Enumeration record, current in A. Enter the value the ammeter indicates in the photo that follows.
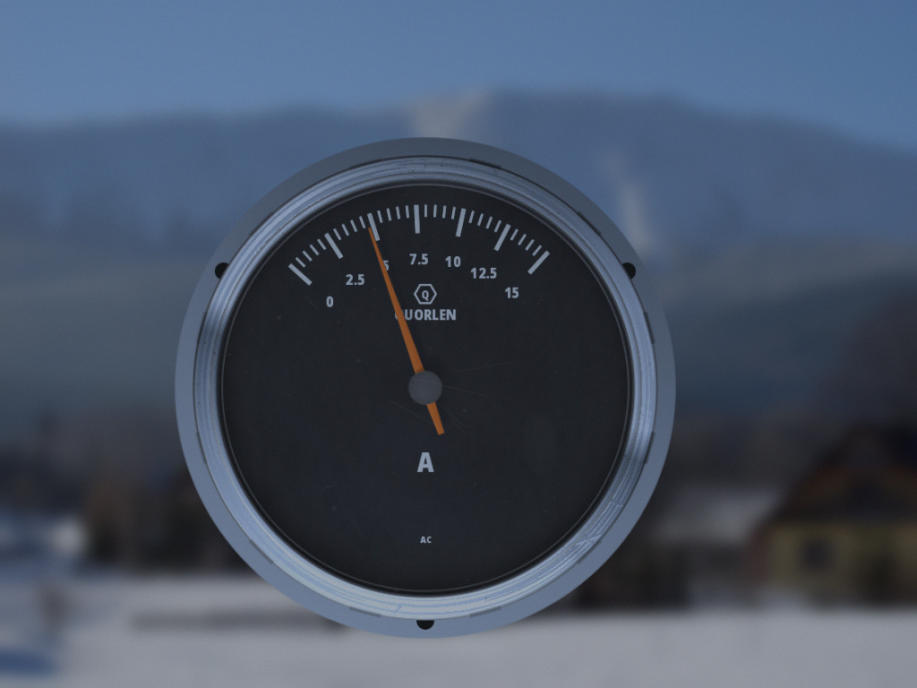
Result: 4.75 A
